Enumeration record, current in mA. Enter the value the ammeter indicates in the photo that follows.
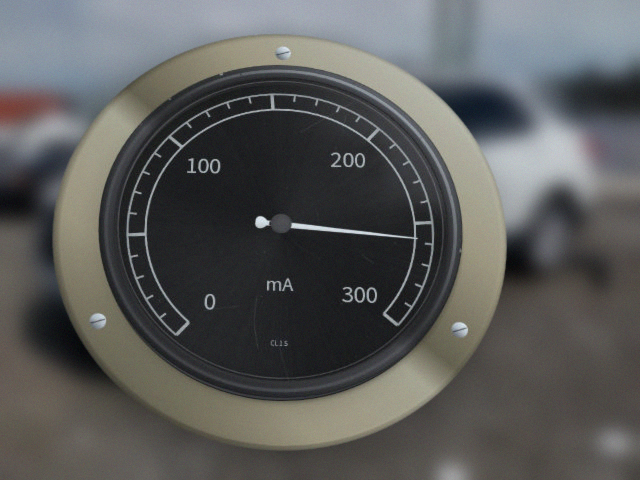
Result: 260 mA
